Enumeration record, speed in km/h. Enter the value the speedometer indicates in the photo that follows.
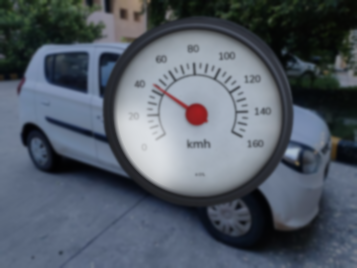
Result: 45 km/h
